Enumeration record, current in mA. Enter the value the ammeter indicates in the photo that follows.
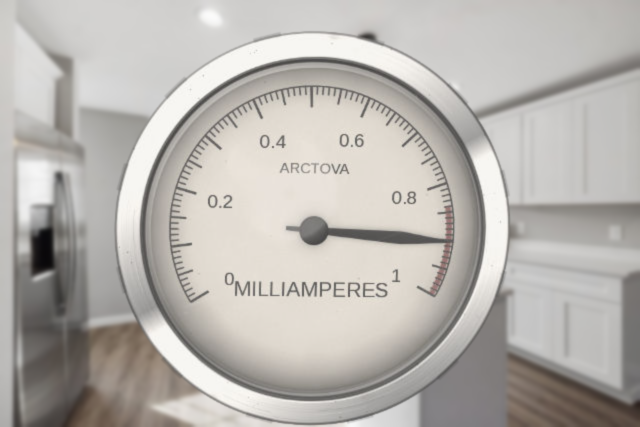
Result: 0.9 mA
